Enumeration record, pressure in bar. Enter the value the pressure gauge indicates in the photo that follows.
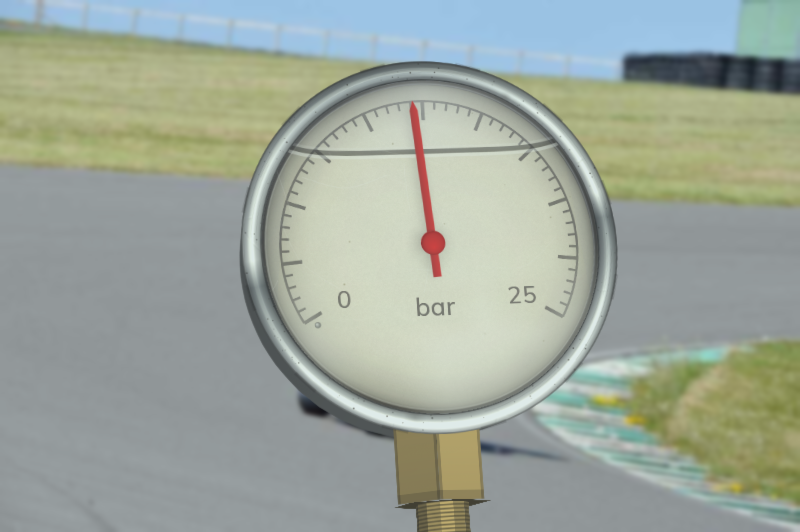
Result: 12 bar
